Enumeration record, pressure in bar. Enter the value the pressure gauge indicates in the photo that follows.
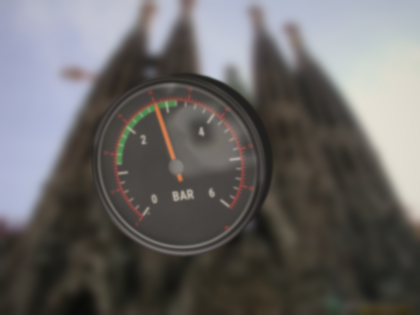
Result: 2.8 bar
